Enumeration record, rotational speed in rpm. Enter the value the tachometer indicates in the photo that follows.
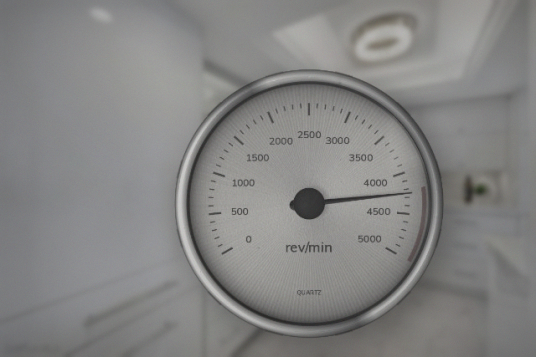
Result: 4250 rpm
